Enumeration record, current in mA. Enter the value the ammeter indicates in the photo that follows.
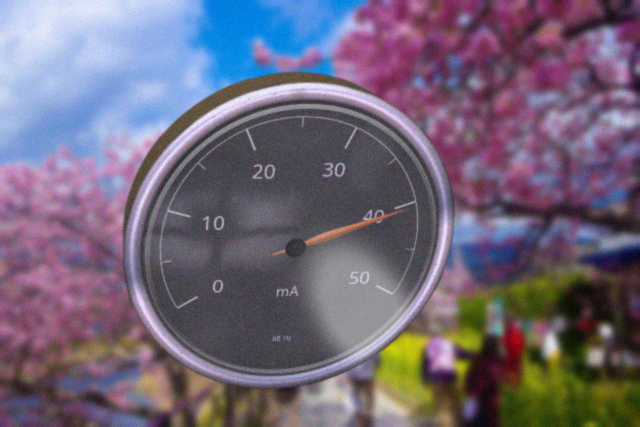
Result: 40 mA
